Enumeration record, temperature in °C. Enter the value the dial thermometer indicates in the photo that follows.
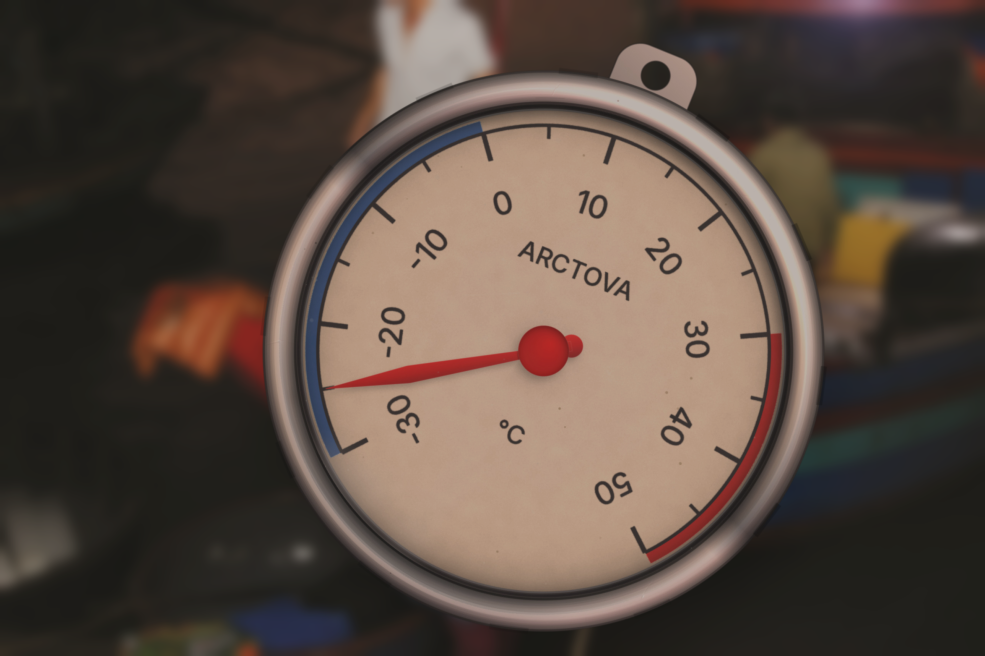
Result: -25 °C
